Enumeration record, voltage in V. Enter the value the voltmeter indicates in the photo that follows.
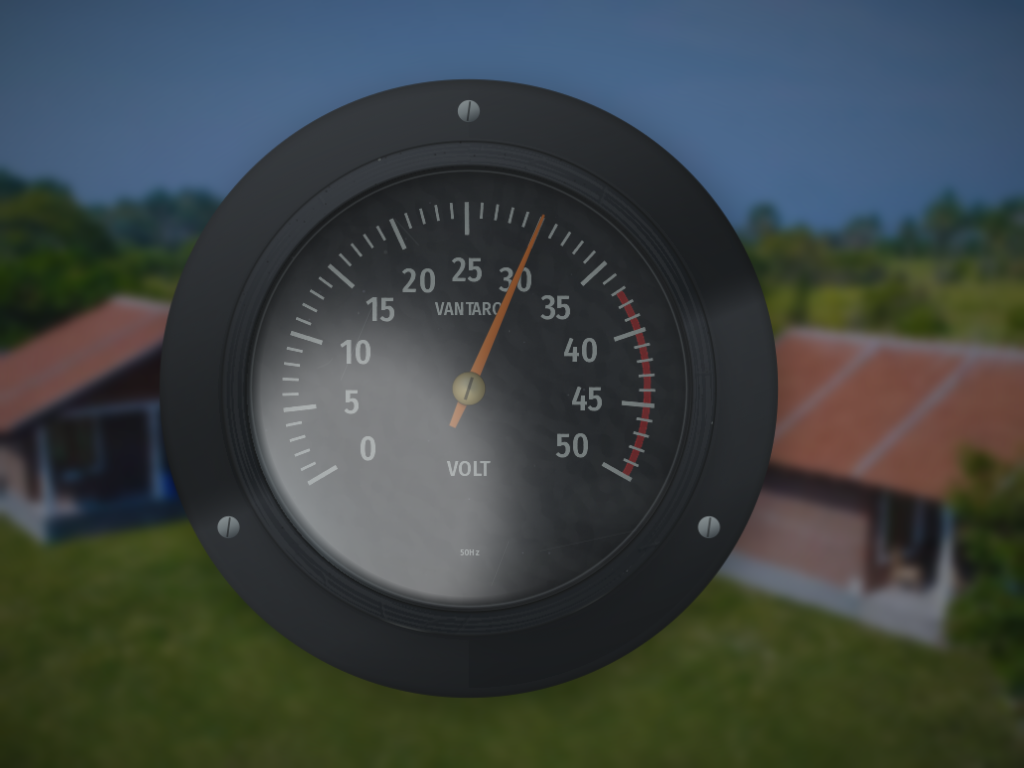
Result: 30 V
